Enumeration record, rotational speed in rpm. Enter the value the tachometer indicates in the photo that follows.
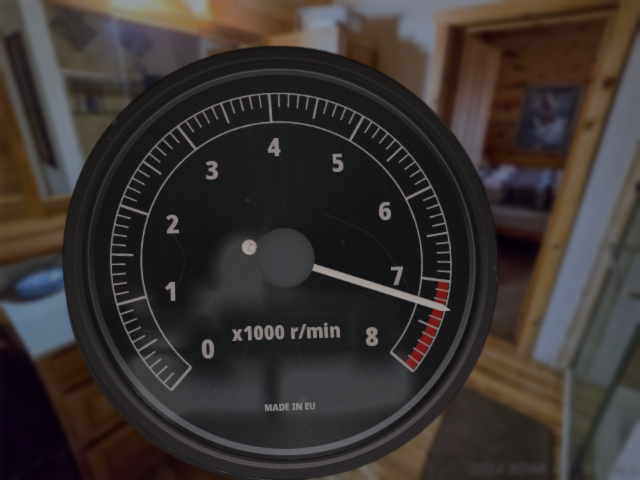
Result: 7300 rpm
